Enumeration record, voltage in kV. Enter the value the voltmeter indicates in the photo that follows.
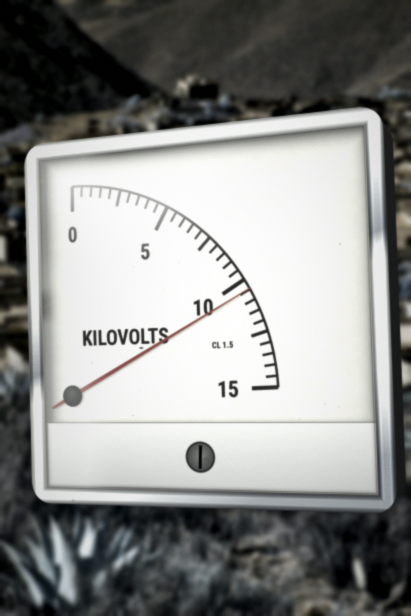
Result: 10.5 kV
